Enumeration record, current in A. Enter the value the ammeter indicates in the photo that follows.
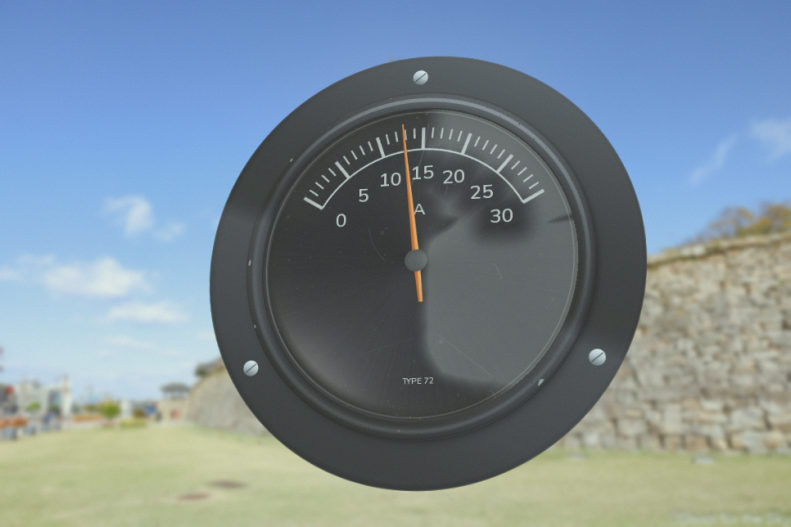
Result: 13 A
